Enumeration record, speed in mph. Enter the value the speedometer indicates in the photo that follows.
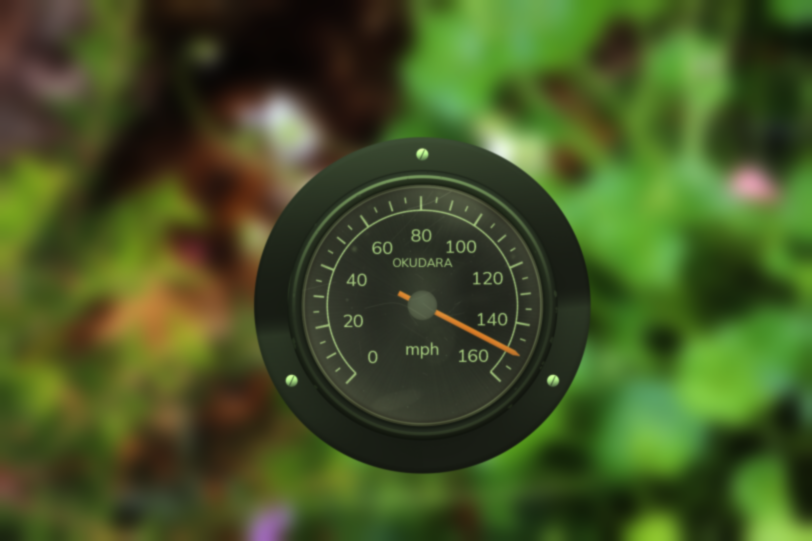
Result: 150 mph
